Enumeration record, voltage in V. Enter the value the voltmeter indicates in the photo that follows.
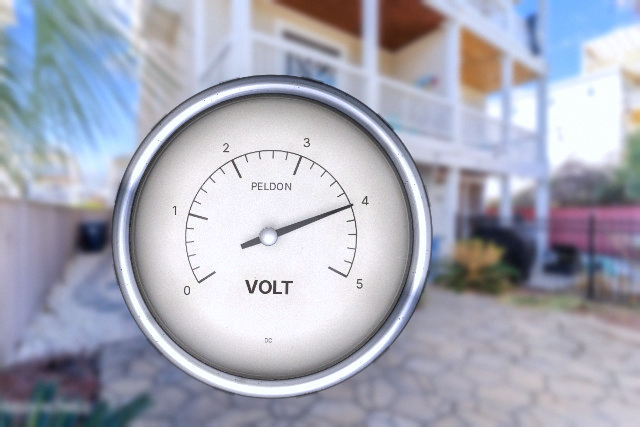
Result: 4 V
